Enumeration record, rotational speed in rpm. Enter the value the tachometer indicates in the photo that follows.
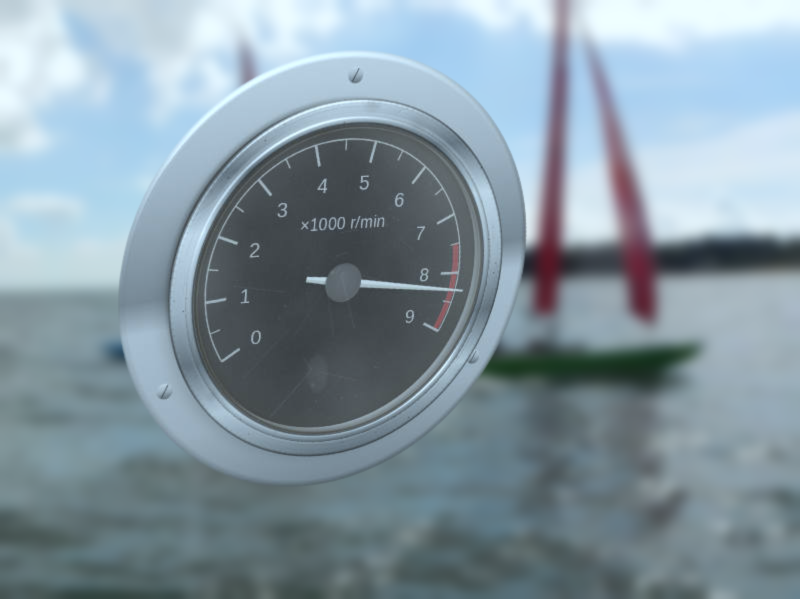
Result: 8250 rpm
